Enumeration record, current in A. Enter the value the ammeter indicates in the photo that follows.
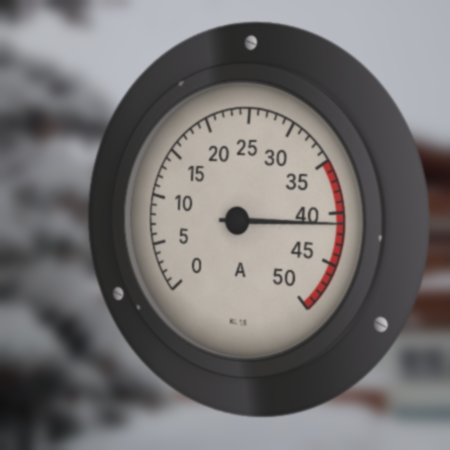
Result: 41 A
